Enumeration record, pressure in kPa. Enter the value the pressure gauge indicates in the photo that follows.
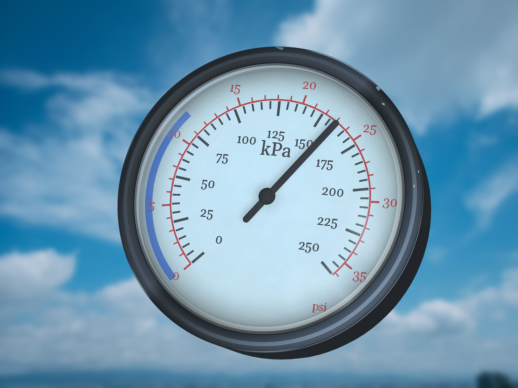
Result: 160 kPa
